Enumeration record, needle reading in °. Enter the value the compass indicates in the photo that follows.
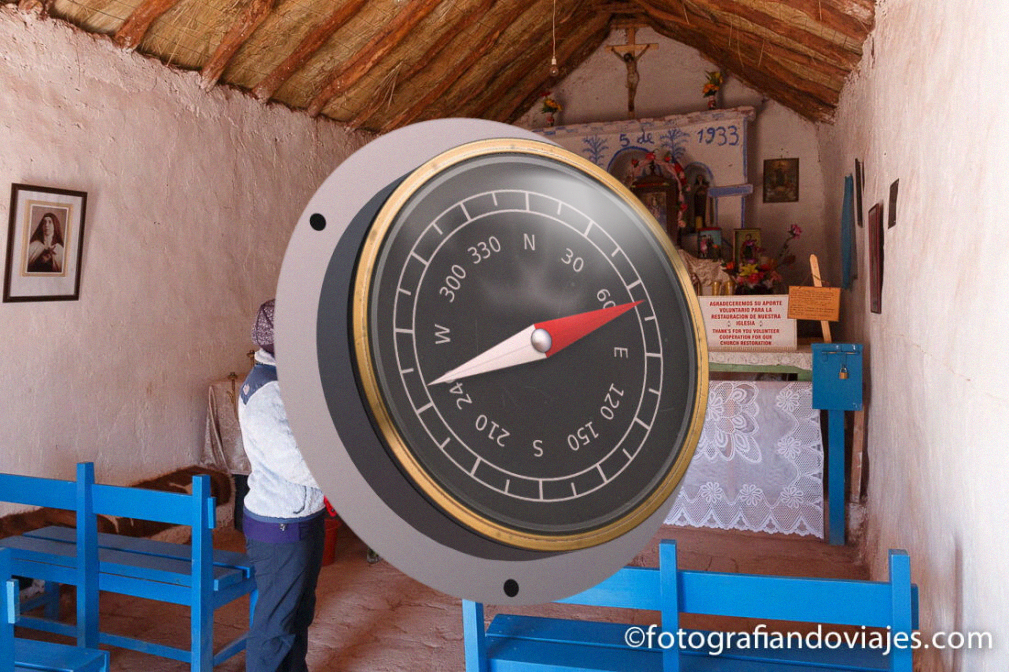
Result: 67.5 °
